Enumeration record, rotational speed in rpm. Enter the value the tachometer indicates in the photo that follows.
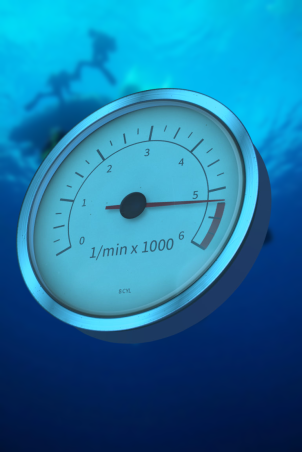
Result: 5250 rpm
